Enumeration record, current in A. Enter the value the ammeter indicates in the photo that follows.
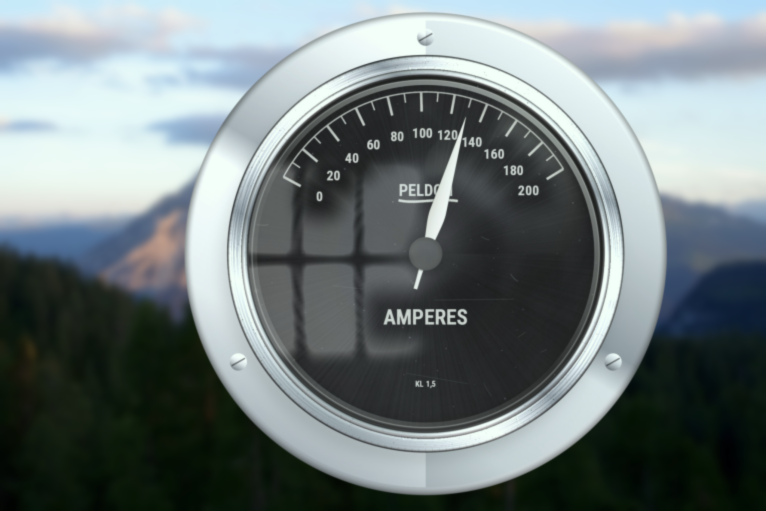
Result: 130 A
